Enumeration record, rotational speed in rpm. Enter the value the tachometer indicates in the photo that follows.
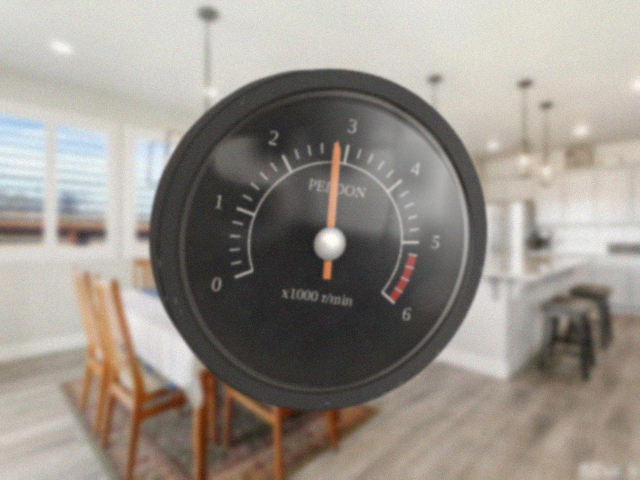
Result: 2800 rpm
